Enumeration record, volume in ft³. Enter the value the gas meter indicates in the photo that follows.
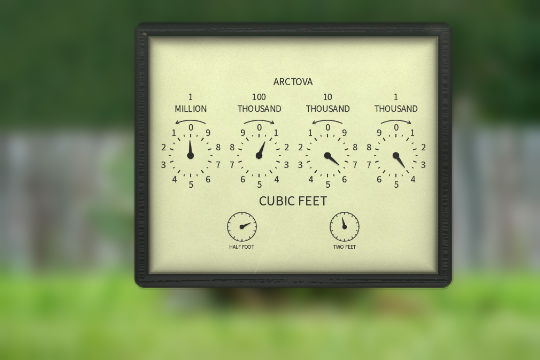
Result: 6400 ft³
